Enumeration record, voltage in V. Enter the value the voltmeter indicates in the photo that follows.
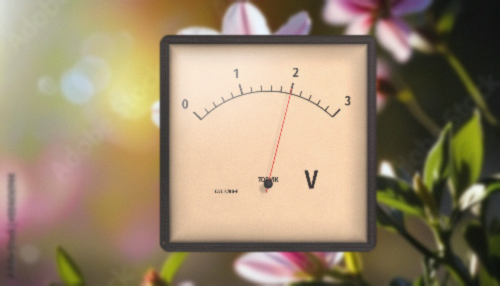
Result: 2 V
